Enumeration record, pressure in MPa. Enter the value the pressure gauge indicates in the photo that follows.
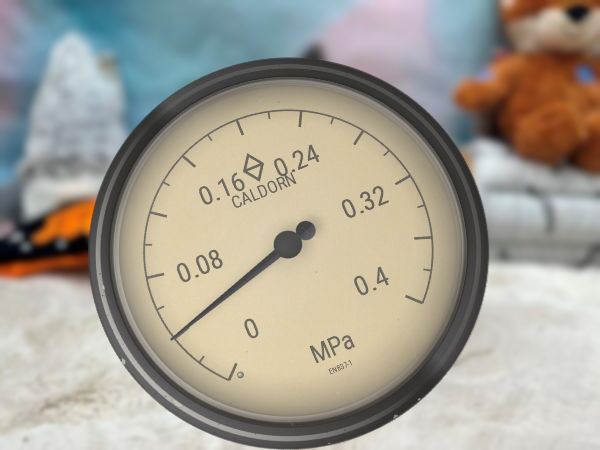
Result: 0.04 MPa
